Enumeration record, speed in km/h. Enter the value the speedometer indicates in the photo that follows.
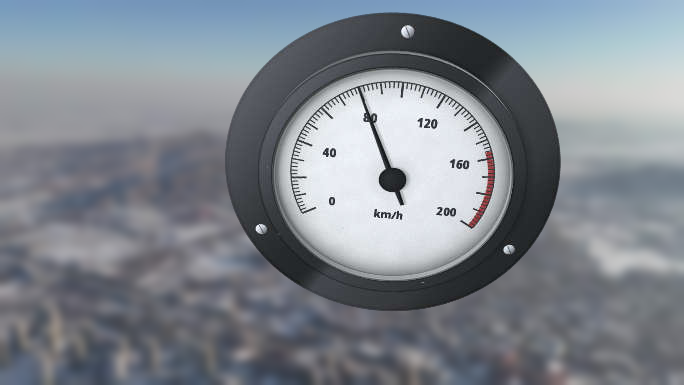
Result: 80 km/h
